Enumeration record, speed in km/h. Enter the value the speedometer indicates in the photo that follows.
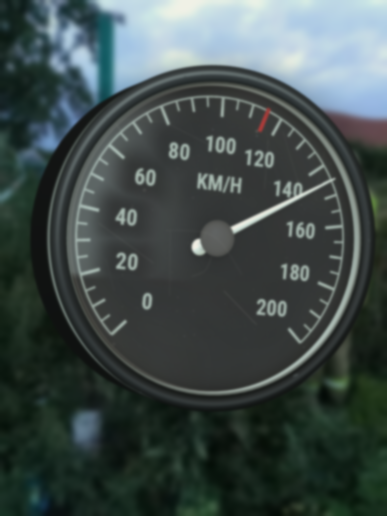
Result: 145 km/h
